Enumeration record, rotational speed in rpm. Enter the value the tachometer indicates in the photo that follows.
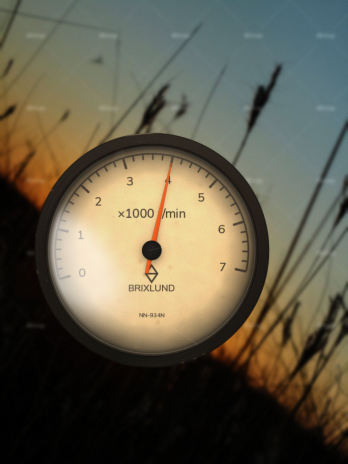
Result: 4000 rpm
